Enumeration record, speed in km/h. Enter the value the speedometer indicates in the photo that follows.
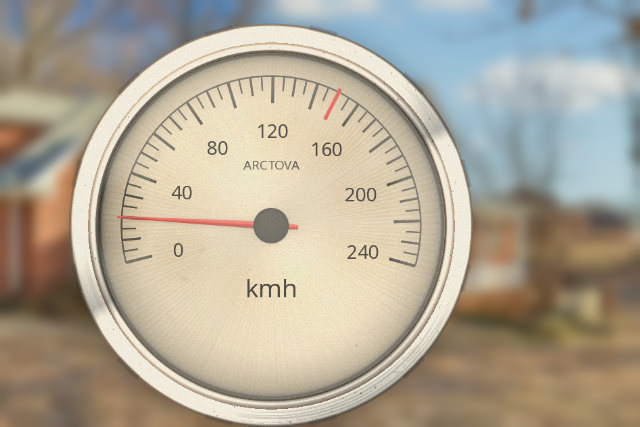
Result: 20 km/h
